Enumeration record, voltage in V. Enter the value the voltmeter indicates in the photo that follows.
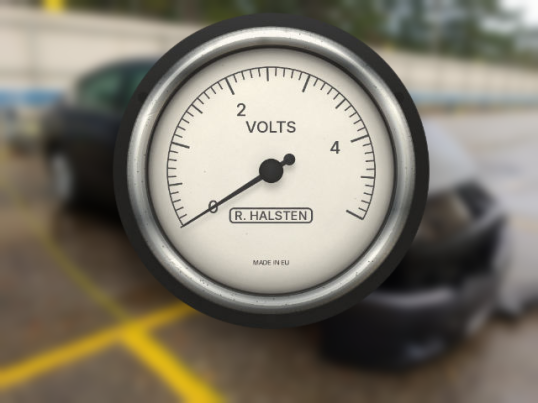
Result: 0 V
